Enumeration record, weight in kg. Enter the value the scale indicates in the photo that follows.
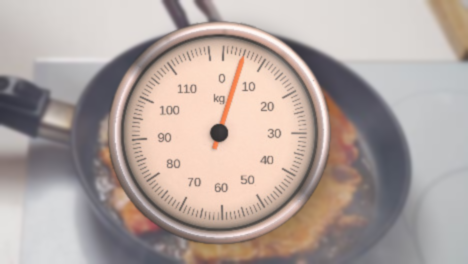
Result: 5 kg
